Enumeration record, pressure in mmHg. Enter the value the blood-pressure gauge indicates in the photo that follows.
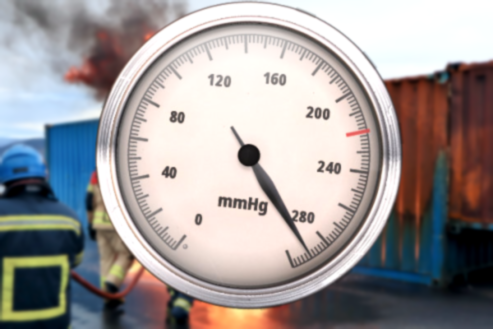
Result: 290 mmHg
